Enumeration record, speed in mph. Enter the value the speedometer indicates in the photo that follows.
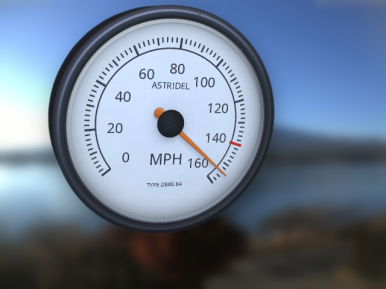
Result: 154 mph
